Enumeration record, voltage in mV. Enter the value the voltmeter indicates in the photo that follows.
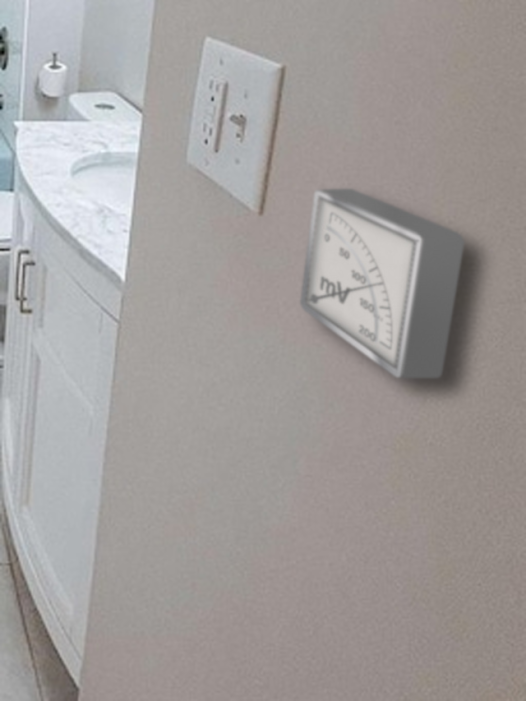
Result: 120 mV
